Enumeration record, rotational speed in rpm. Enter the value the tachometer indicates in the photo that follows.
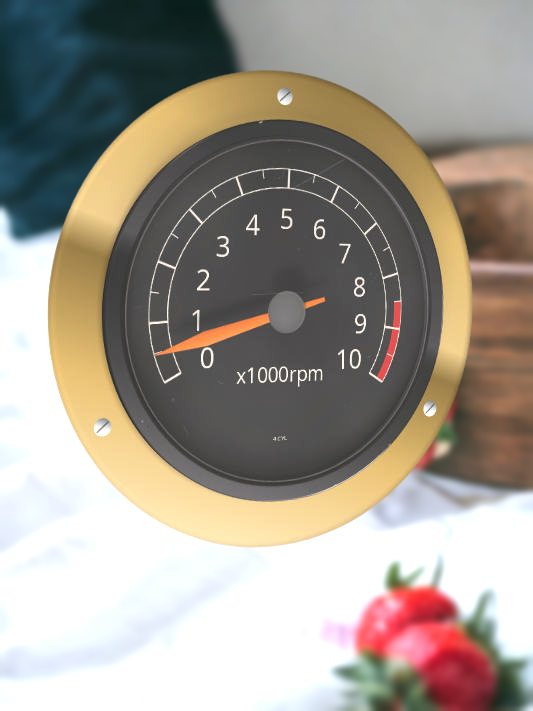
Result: 500 rpm
